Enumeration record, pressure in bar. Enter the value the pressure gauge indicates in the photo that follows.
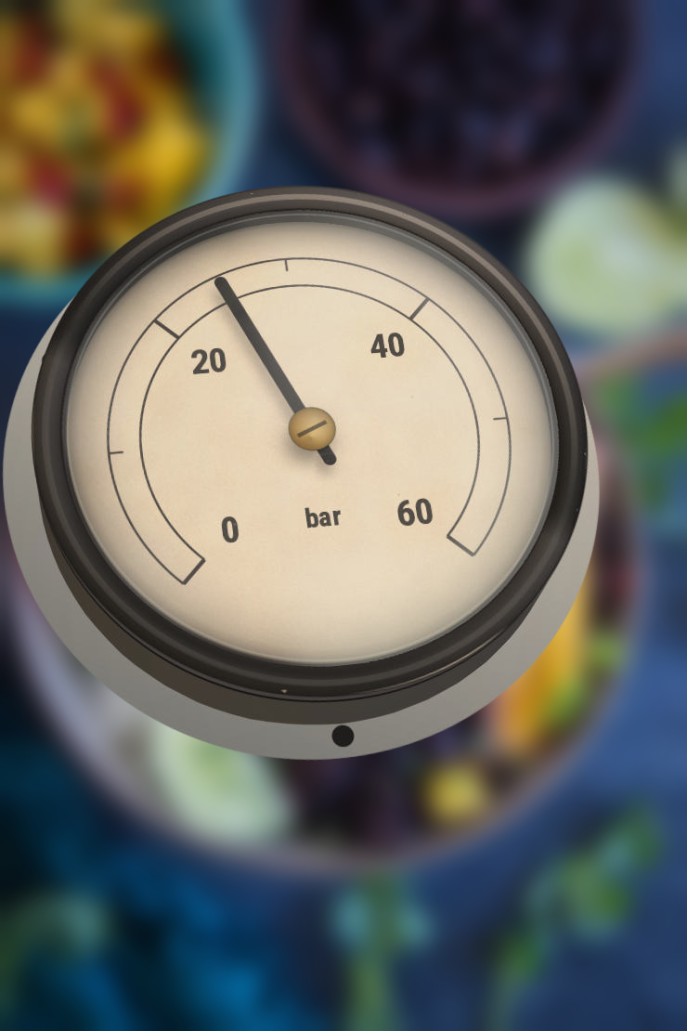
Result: 25 bar
